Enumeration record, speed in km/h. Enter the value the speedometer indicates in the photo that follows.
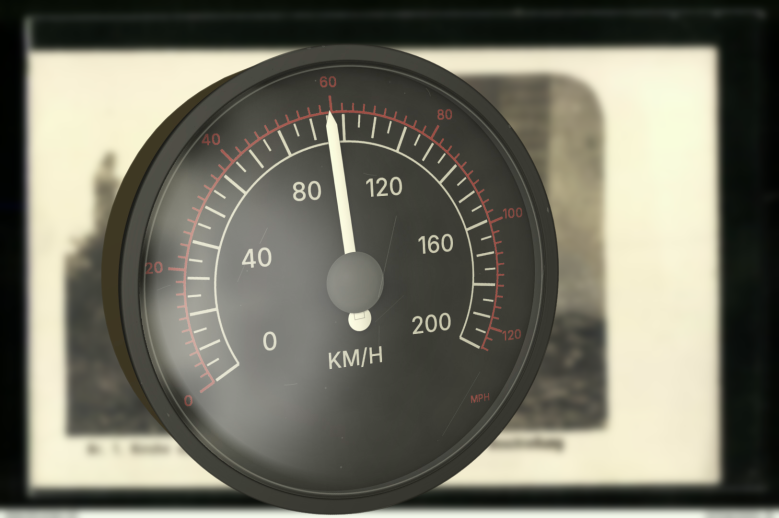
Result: 95 km/h
